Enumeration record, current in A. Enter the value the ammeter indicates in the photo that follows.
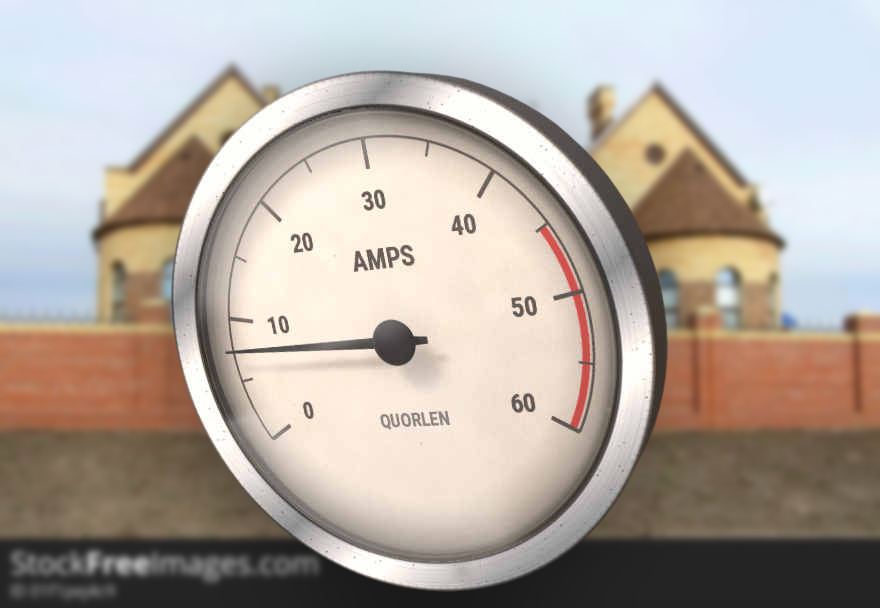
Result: 7.5 A
